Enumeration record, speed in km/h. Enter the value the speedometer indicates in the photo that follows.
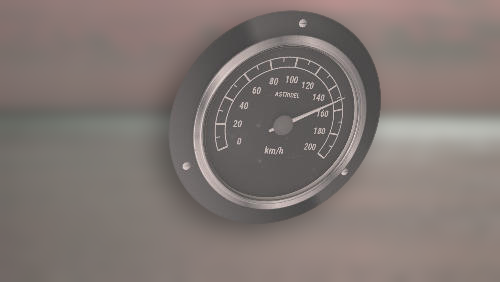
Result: 150 km/h
